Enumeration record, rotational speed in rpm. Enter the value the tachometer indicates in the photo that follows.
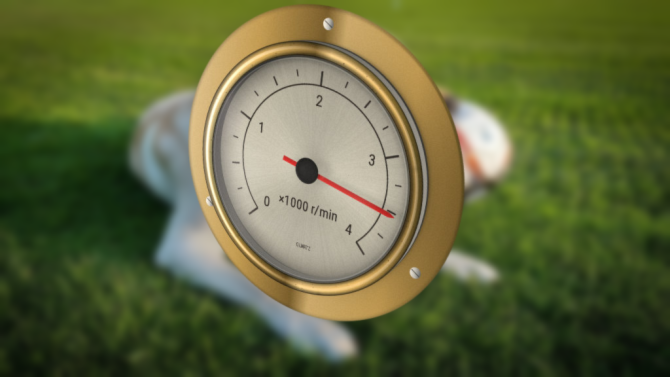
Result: 3500 rpm
